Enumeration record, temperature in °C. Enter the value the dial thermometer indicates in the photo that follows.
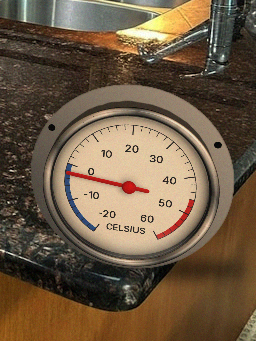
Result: -2 °C
